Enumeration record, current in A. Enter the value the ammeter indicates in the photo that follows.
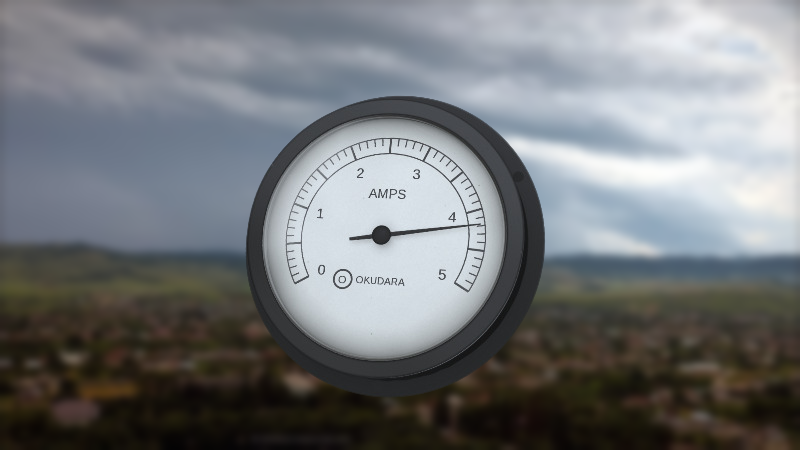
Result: 4.2 A
